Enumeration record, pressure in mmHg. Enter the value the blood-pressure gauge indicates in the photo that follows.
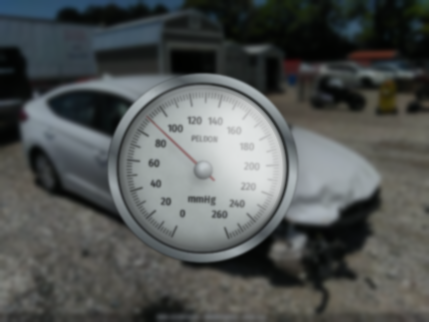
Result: 90 mmHg
